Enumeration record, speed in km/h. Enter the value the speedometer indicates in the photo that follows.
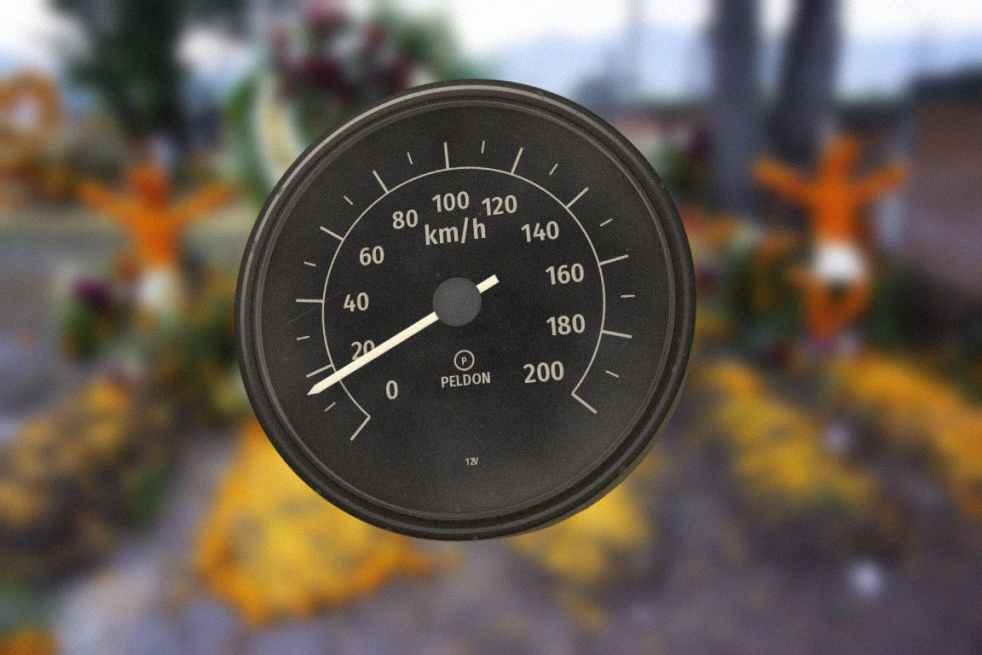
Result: 15 km/h
